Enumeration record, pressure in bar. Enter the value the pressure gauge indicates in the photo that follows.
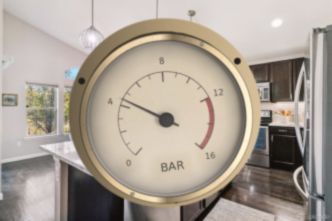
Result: 4.5 bar
